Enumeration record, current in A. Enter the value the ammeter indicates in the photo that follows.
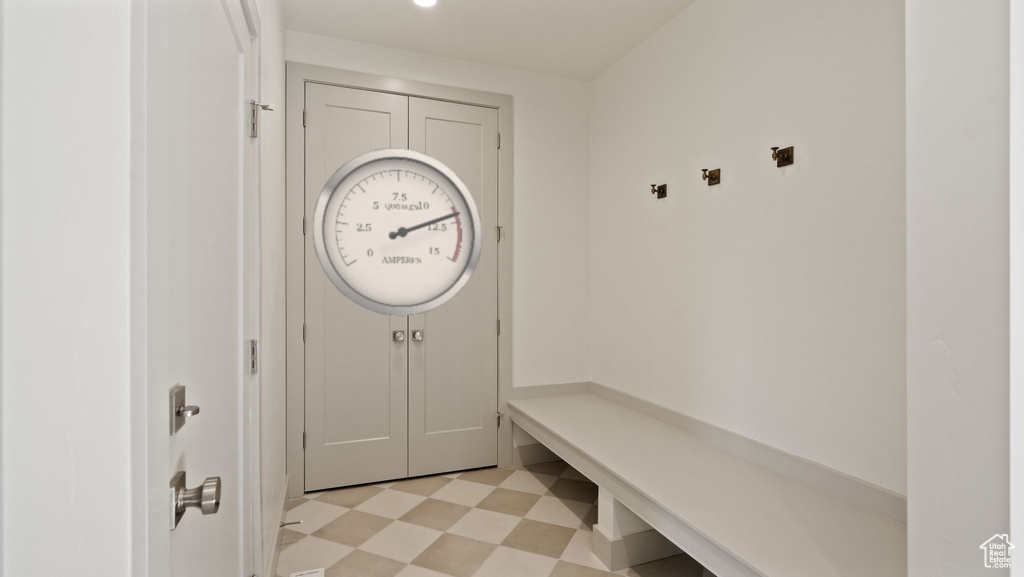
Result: 12 A
